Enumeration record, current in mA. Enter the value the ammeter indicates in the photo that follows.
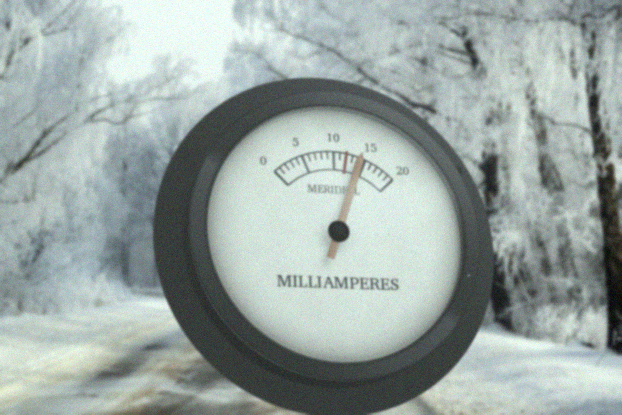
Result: 14 mA
